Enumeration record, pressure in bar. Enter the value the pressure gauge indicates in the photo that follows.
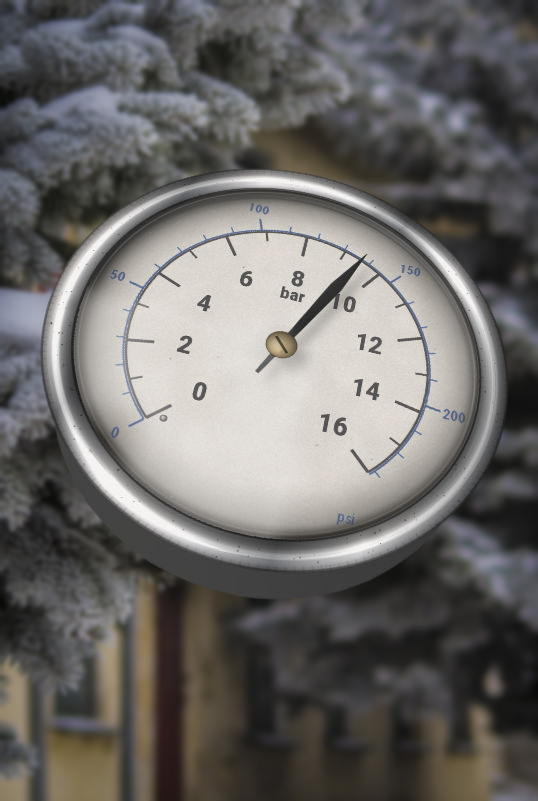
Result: 9.5 bar
